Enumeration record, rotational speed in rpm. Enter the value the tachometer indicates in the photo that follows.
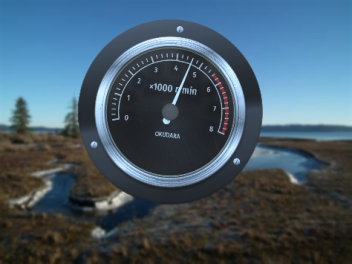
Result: 4600 rpm
